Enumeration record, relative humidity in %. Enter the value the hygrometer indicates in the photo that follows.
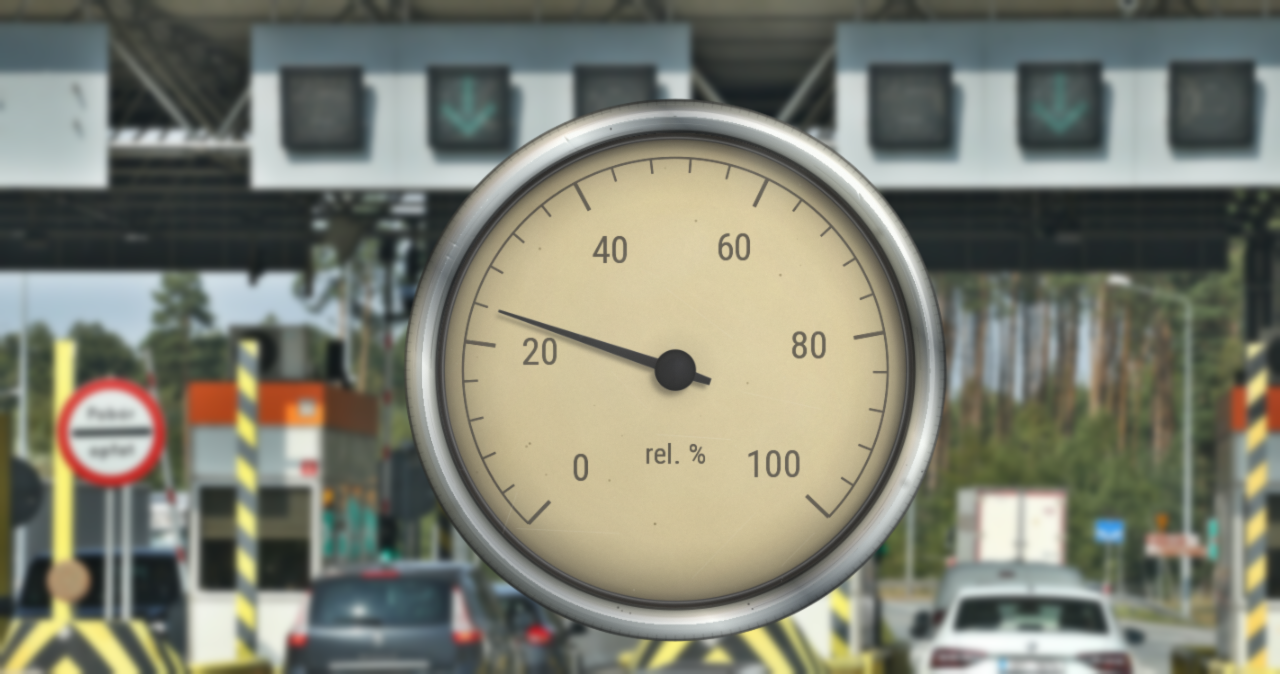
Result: 24 %
